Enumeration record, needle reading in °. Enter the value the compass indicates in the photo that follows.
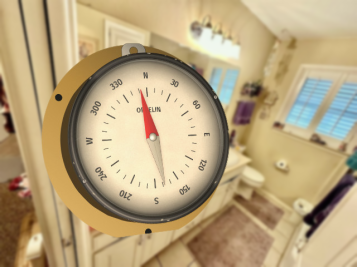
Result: 350 °
